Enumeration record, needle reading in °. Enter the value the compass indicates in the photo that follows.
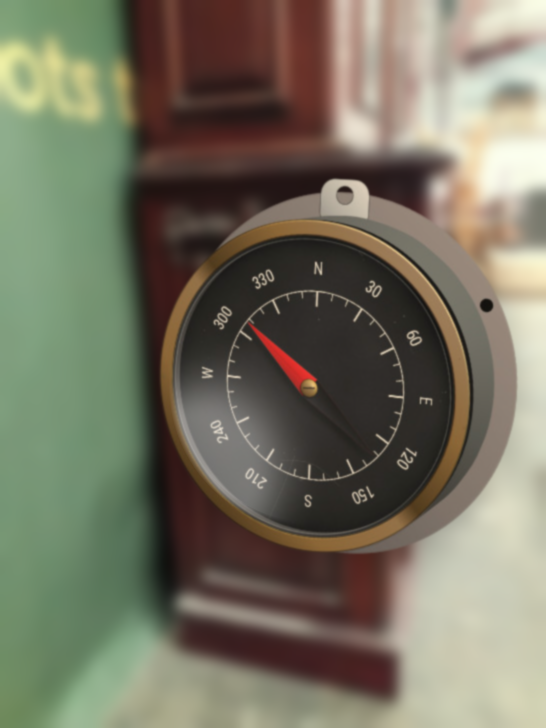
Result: 310 °
